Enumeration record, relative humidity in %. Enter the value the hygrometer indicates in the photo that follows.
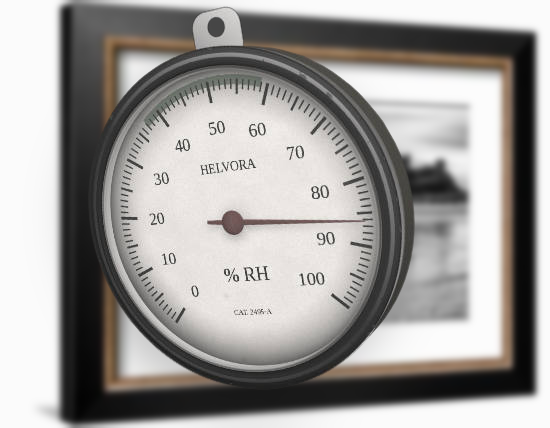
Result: 86 %
